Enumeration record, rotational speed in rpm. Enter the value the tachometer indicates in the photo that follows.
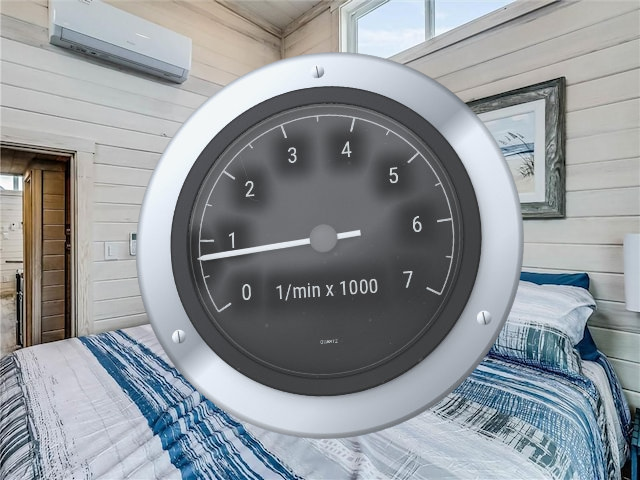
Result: 750 rpm
